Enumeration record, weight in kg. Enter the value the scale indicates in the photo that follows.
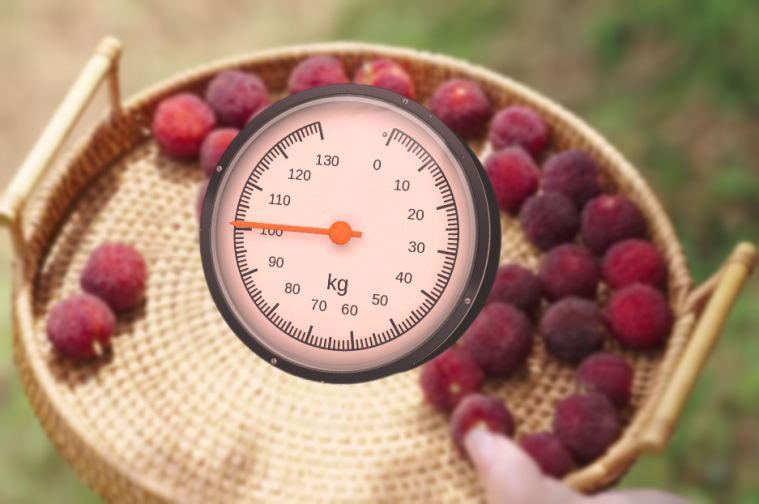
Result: 101 kg
